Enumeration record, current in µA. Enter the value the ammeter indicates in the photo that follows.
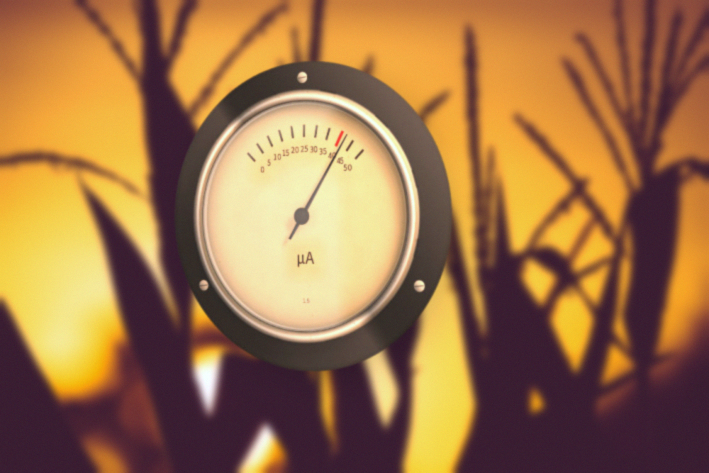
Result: 42.5 µA
